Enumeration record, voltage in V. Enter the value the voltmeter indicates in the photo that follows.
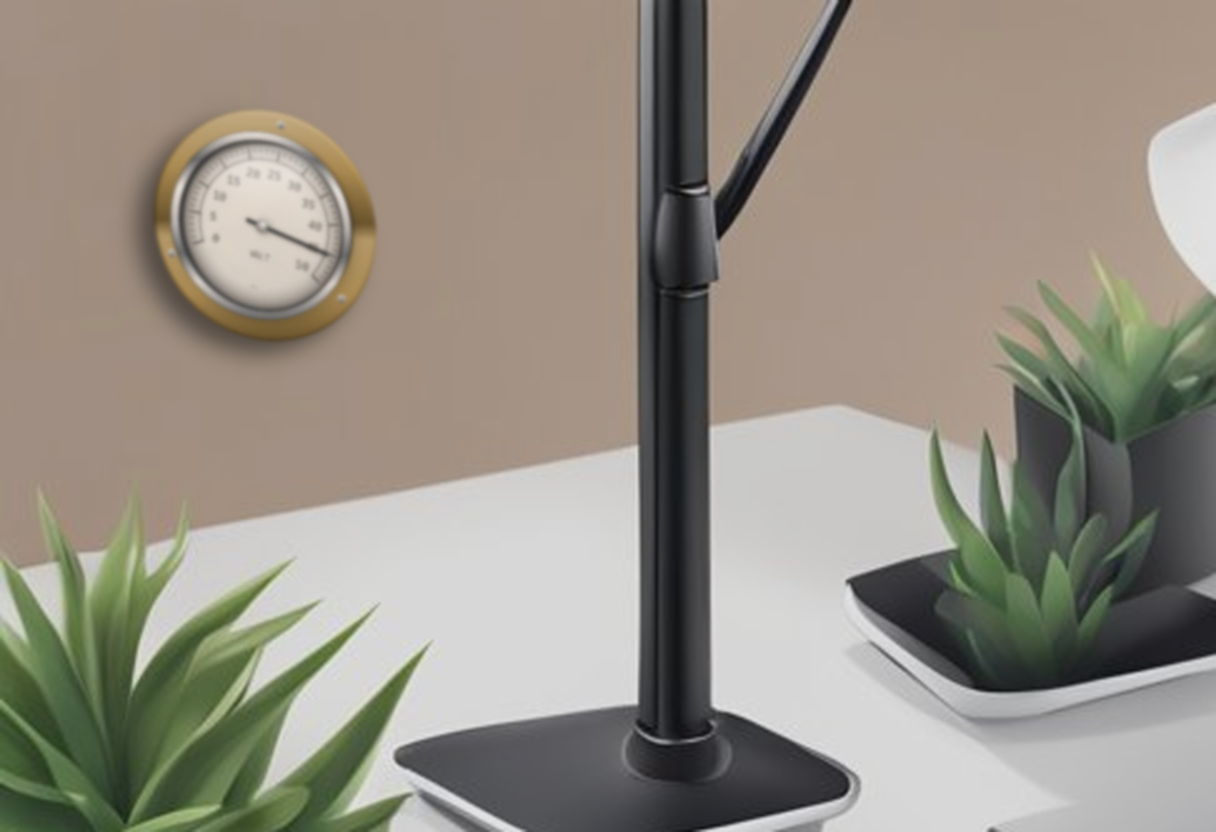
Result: 45 V
